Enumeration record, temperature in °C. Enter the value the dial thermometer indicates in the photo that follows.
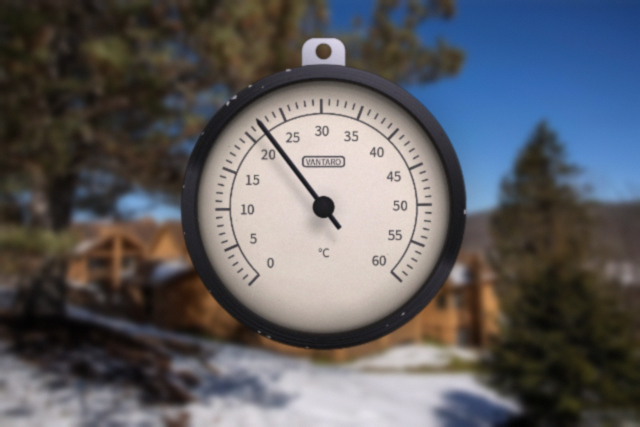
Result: 22 °C
